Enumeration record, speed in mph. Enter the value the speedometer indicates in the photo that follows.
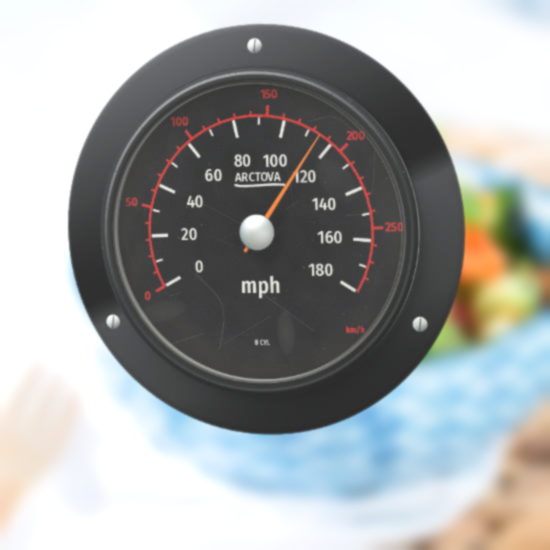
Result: 115 mph
